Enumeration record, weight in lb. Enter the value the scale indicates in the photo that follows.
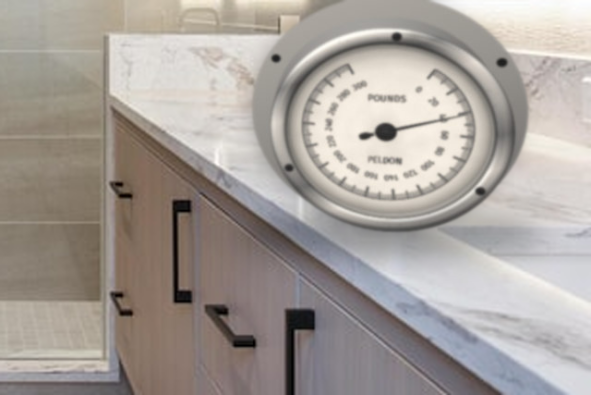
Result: 40 lb
